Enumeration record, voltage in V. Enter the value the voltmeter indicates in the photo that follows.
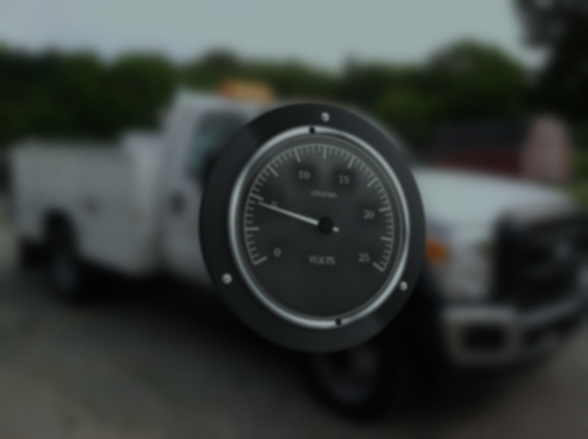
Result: 4.5 V
